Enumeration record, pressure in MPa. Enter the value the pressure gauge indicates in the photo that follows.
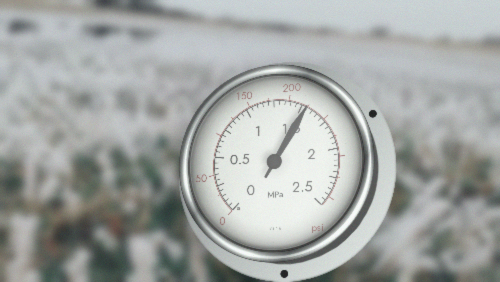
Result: 1.55 MPa
